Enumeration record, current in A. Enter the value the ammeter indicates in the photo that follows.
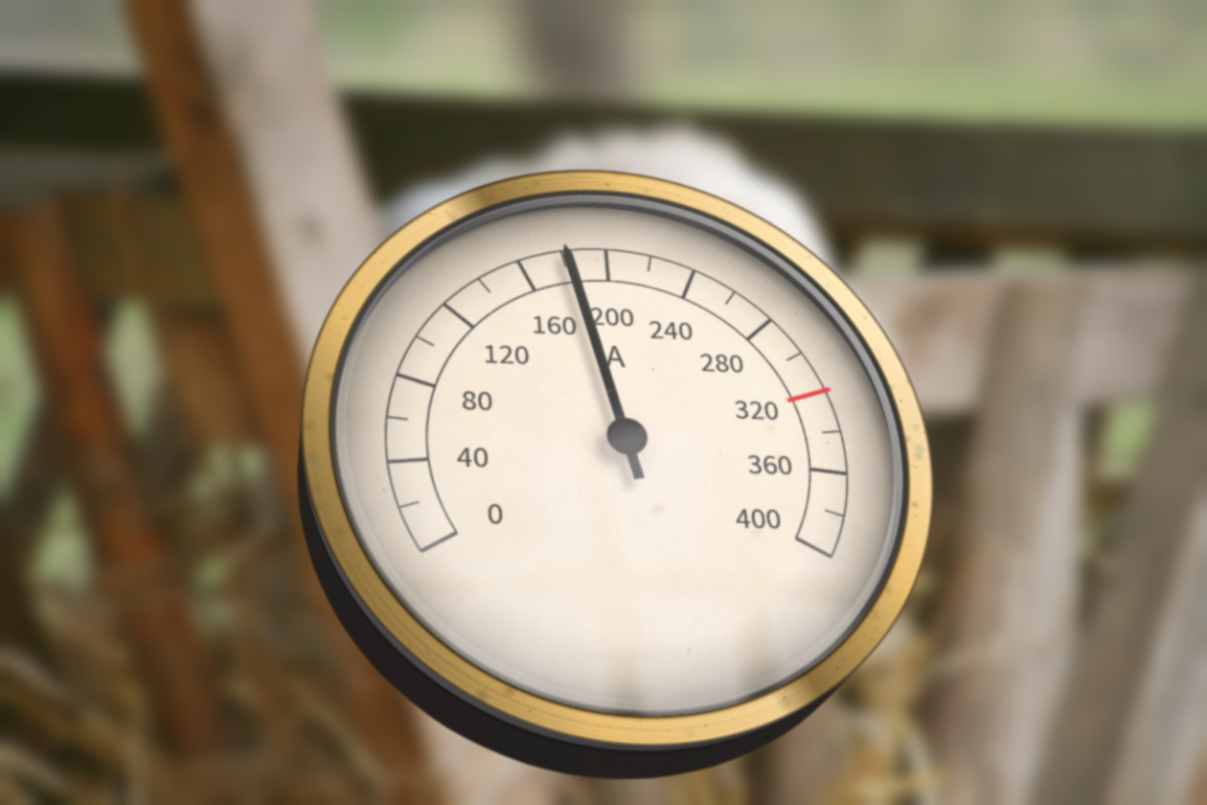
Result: 180 A
